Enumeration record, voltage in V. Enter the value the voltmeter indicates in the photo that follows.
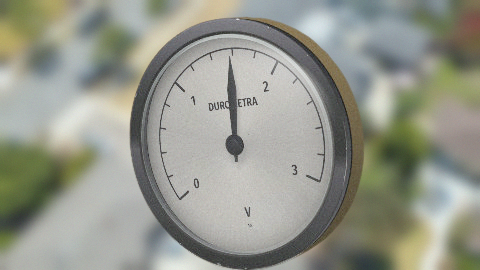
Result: 1.6 V
